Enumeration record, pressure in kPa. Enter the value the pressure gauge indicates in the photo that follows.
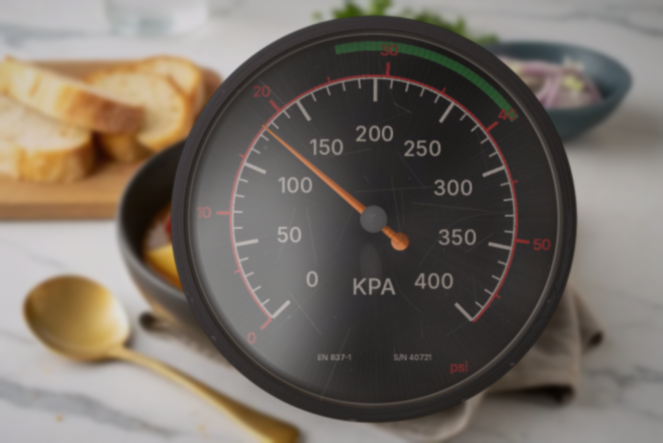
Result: 125 kPa
